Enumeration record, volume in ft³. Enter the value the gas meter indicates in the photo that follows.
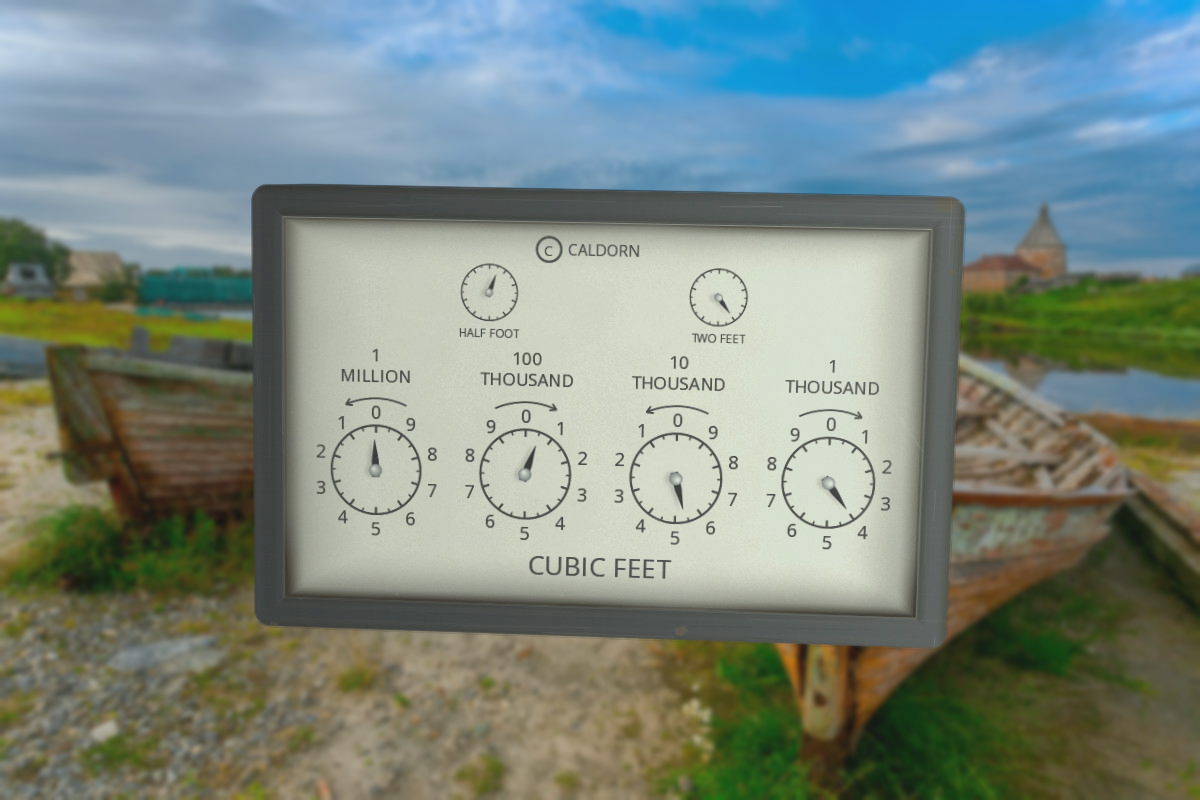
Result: 5400 ft³
